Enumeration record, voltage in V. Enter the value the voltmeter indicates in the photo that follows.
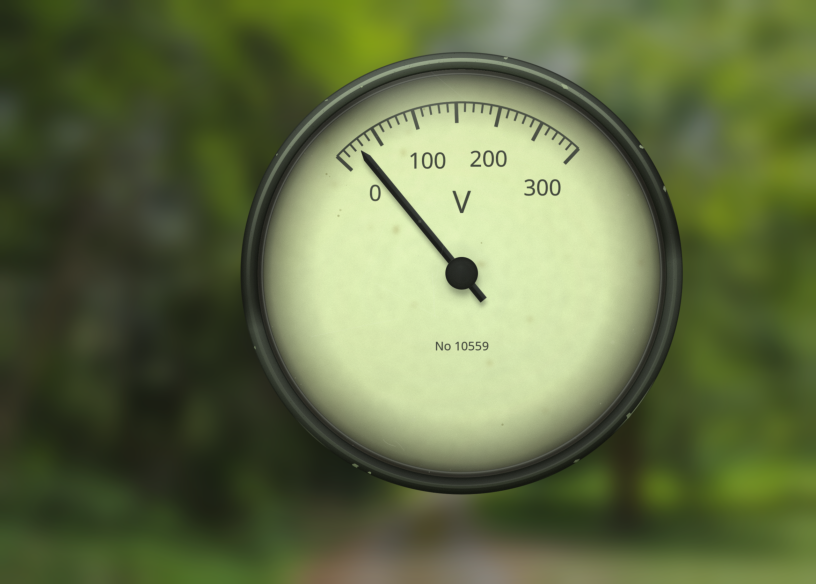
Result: 25 V
